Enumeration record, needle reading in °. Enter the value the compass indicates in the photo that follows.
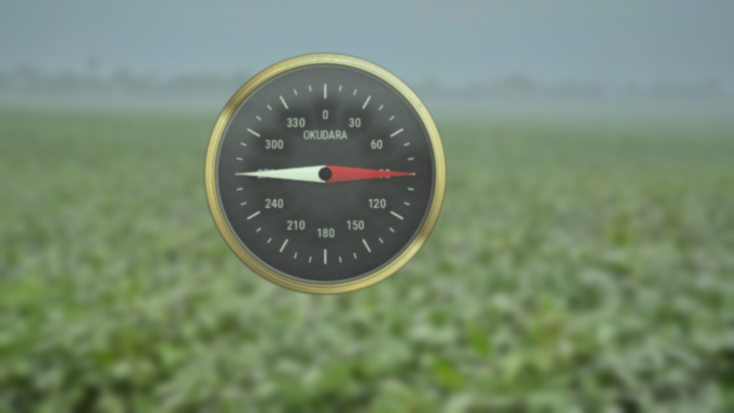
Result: 90 °
